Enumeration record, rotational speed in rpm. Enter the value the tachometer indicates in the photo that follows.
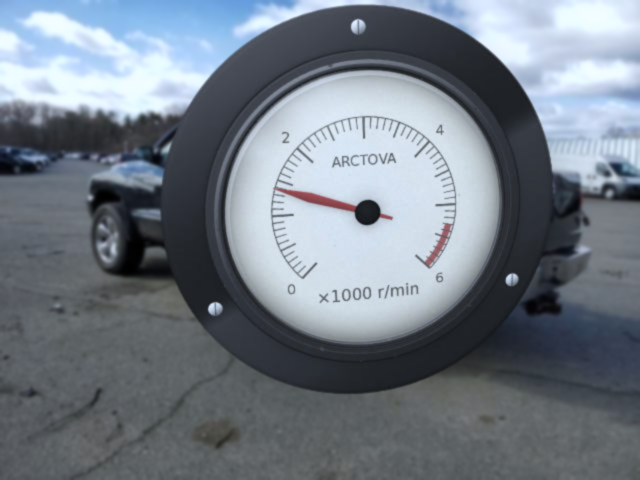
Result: 1400 rpm
